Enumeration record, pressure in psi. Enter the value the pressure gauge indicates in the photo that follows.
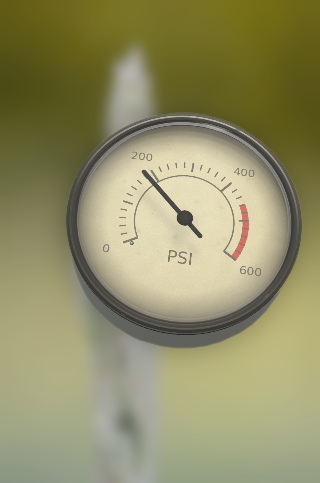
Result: 180 psi
